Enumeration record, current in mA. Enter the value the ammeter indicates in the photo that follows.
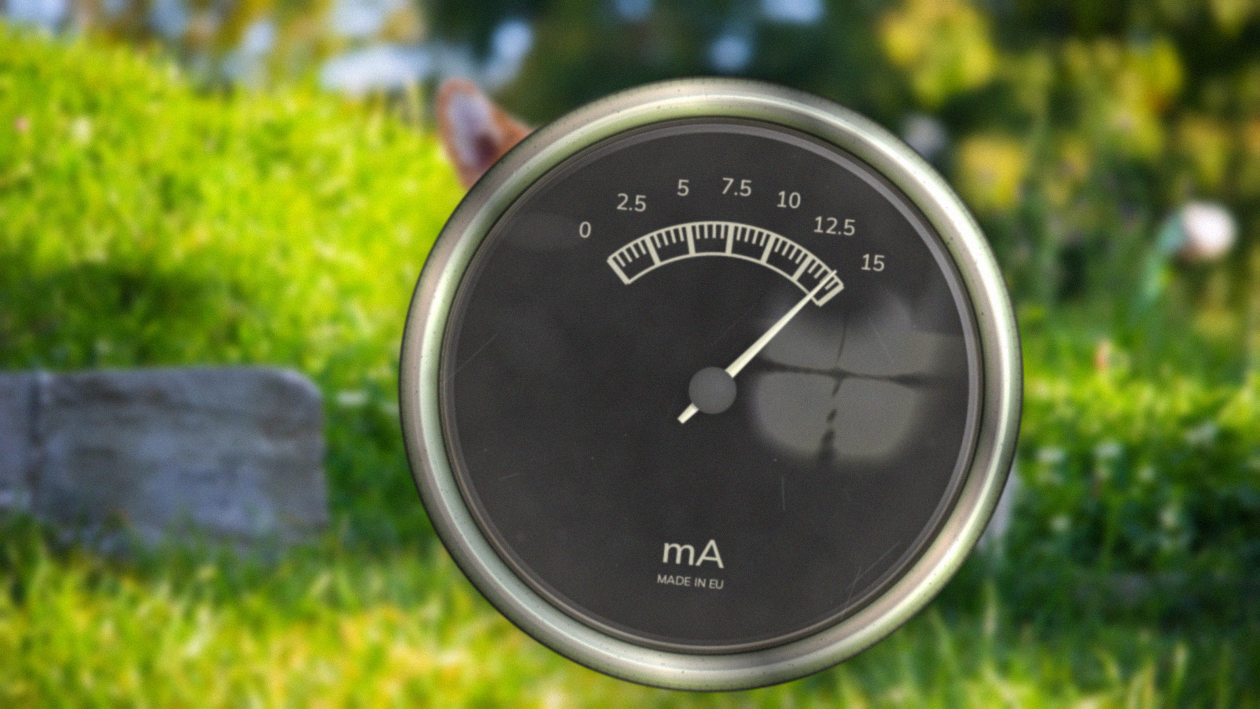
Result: 14 mA
